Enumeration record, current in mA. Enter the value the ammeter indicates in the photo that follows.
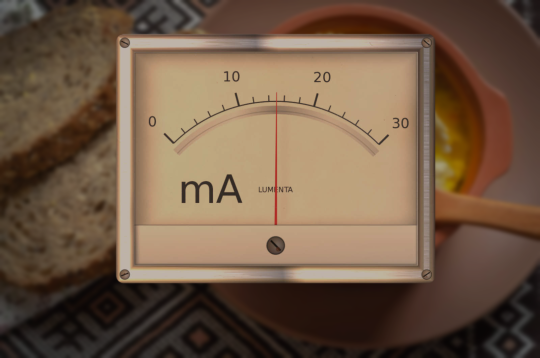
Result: 15 mA
